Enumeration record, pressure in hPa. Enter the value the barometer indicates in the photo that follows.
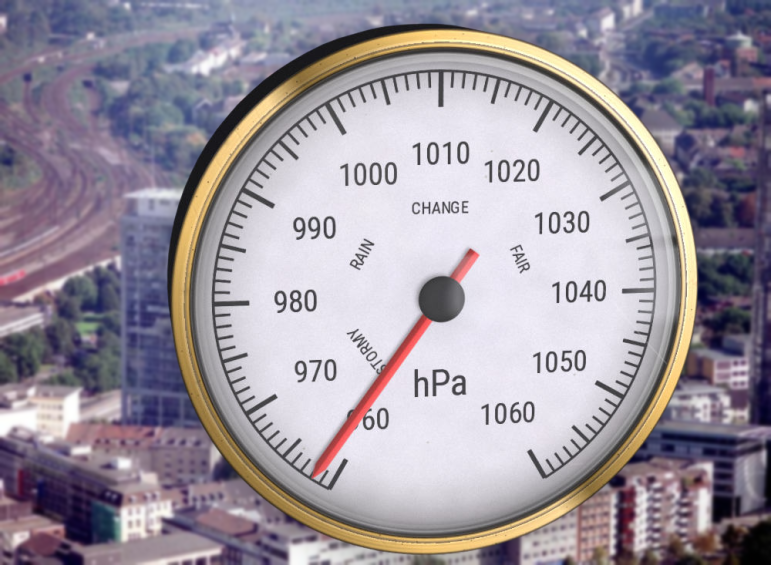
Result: 962 hPa
